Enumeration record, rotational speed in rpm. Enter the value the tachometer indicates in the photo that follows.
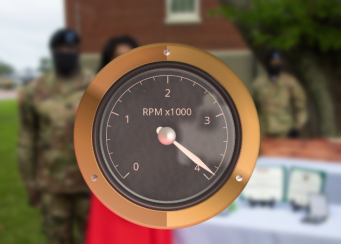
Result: 3900 rpm
